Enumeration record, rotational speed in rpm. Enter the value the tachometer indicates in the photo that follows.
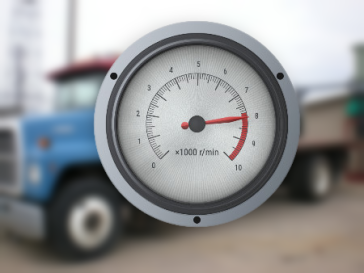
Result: 8000 rpm
